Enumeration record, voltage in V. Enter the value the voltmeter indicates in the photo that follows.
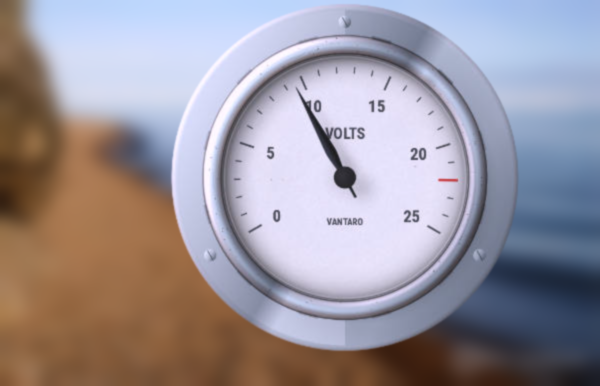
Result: 9.5 V
